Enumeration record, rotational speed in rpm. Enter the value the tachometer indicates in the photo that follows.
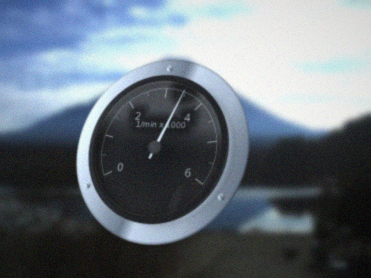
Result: 3500 rpm
